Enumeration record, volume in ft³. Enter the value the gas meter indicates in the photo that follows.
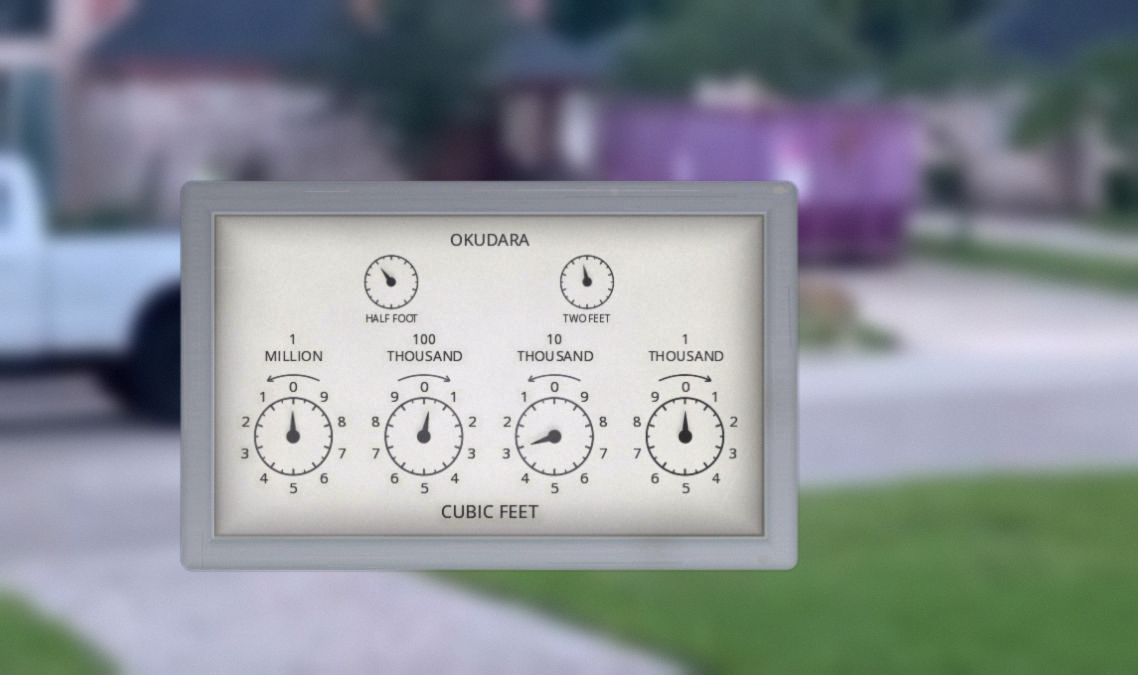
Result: 3000 ft³
